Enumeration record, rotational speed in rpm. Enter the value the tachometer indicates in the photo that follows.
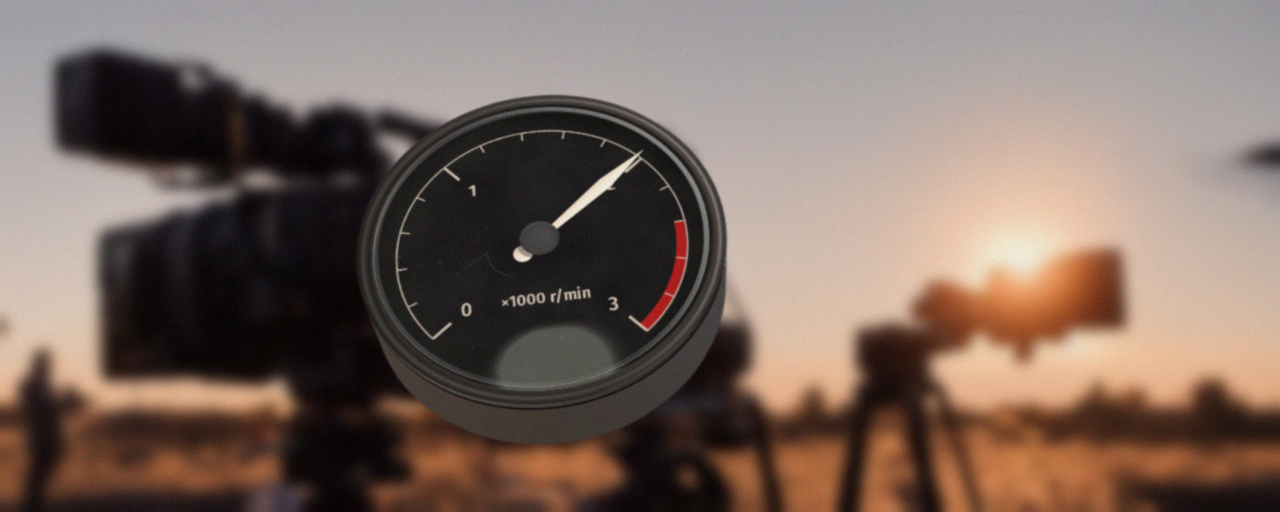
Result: 2000 rpm
